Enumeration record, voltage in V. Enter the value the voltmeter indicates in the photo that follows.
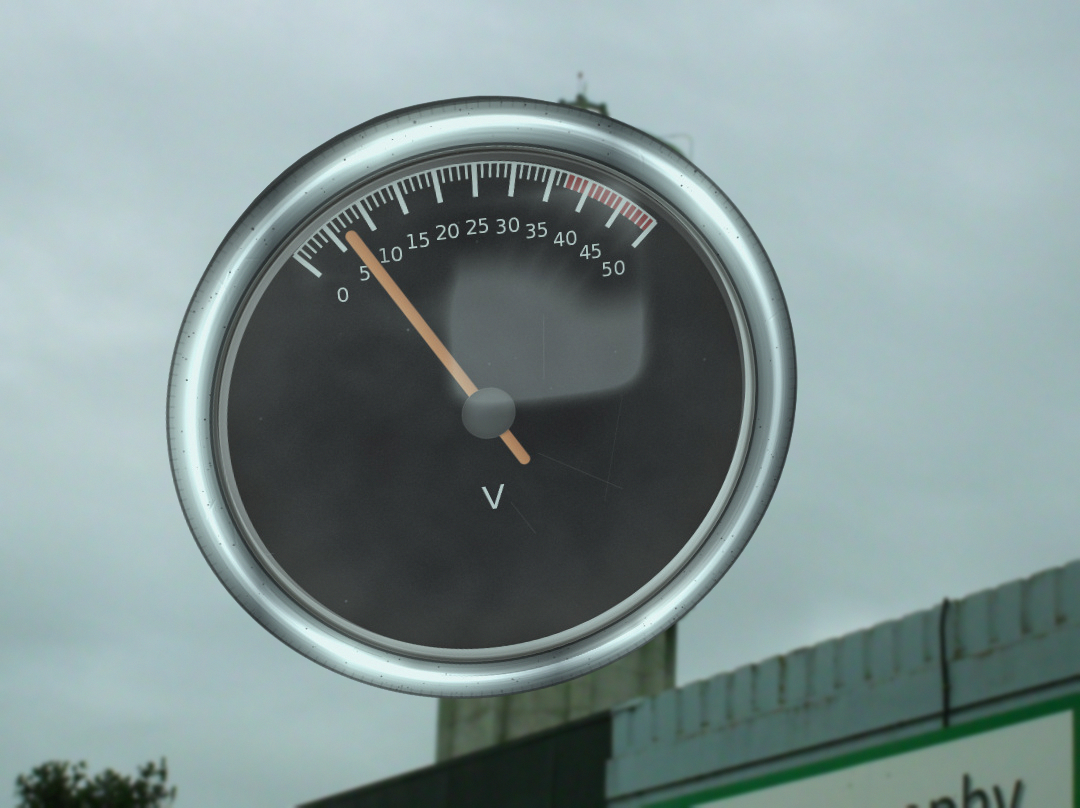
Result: 7 V
